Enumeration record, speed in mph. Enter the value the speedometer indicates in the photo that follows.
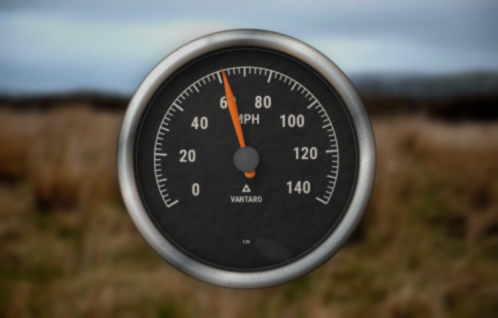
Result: 62 mph
